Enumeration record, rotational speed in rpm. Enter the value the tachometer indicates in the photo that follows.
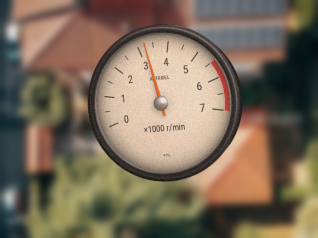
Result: 3250 rpm
